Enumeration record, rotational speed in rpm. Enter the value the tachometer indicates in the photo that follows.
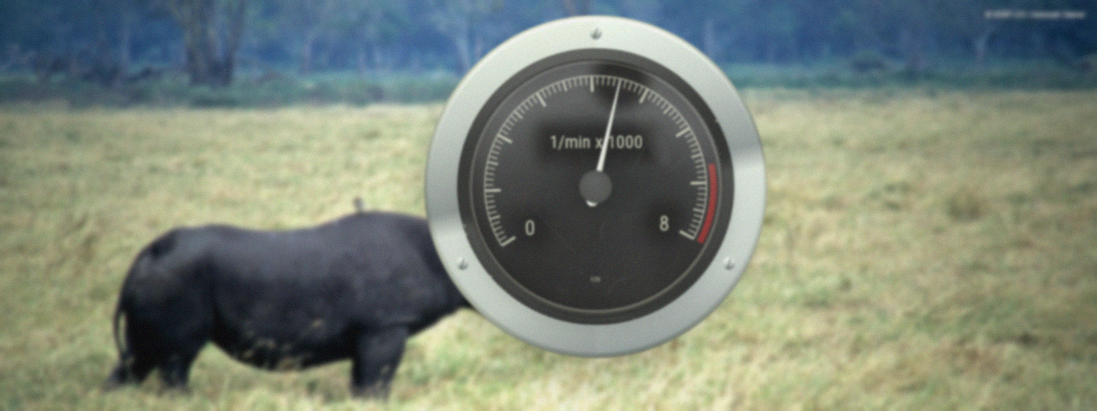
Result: 4500 rpm
